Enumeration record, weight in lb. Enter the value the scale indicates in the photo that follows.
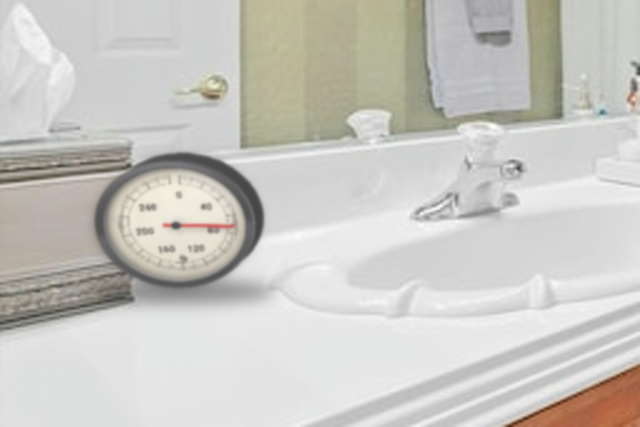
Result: 70 lb
